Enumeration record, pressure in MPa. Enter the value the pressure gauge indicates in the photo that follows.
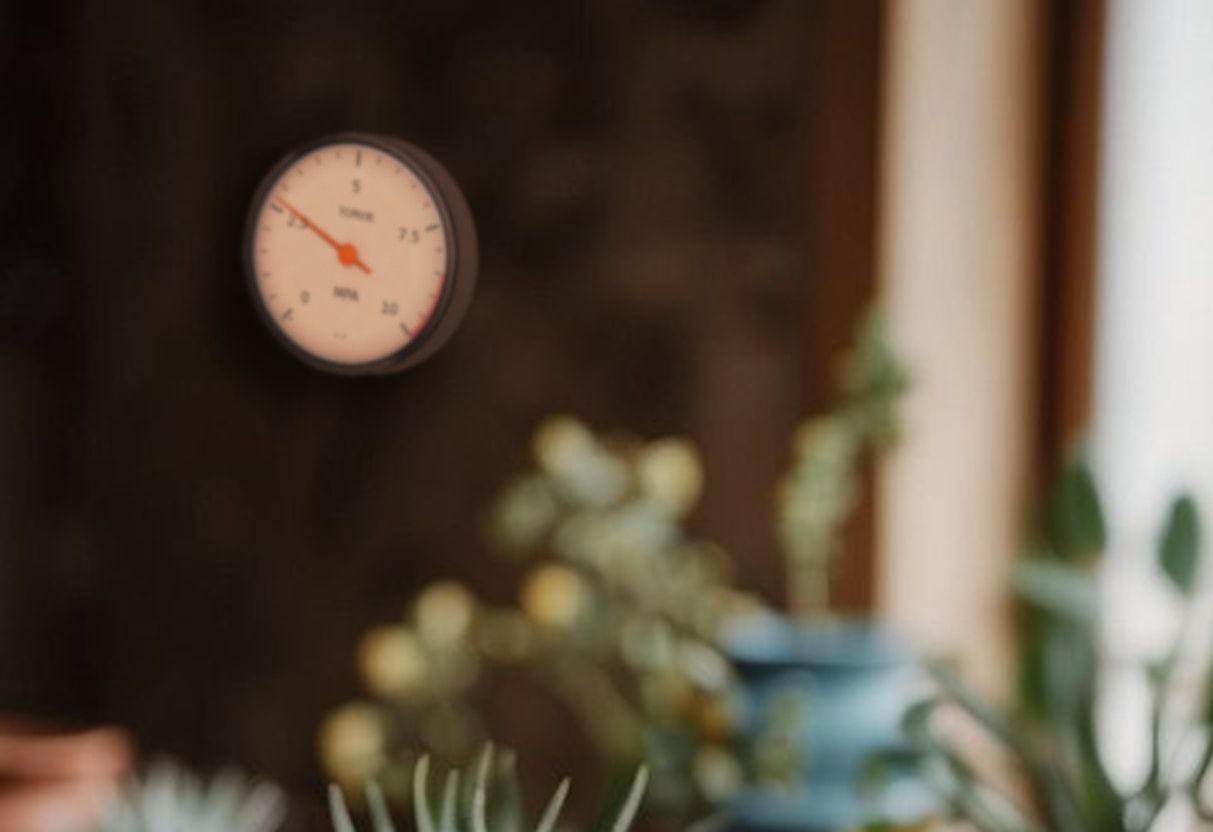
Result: 2.75 MPa
